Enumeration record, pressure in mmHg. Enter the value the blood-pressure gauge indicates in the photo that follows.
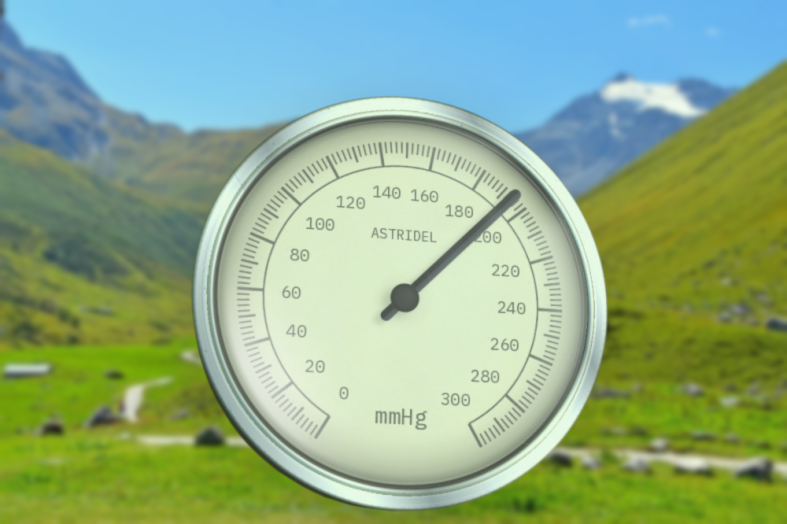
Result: 194 mmHg
